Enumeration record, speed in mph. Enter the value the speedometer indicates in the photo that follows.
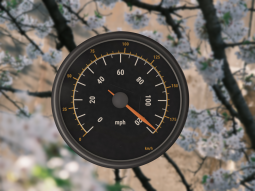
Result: 117.5 mph
